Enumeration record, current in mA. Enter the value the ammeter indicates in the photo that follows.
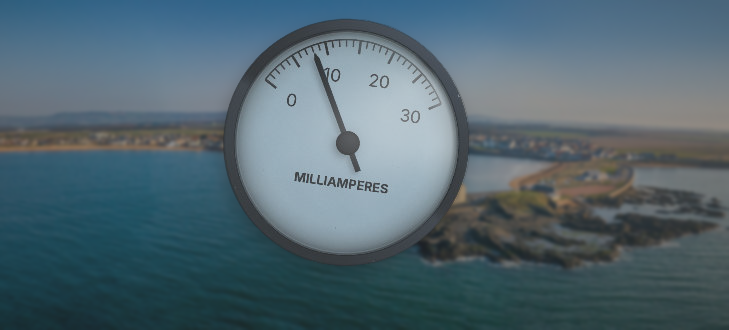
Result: 8 mA
